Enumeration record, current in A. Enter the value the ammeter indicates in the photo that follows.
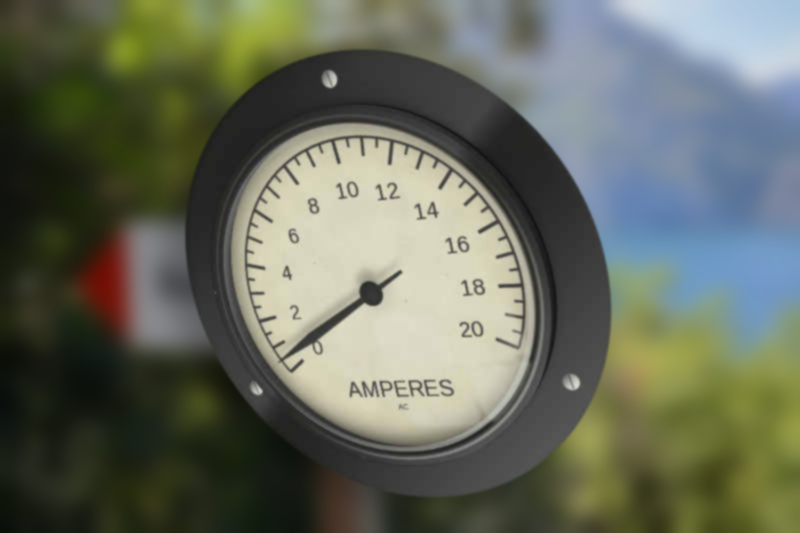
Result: 0.5 A
